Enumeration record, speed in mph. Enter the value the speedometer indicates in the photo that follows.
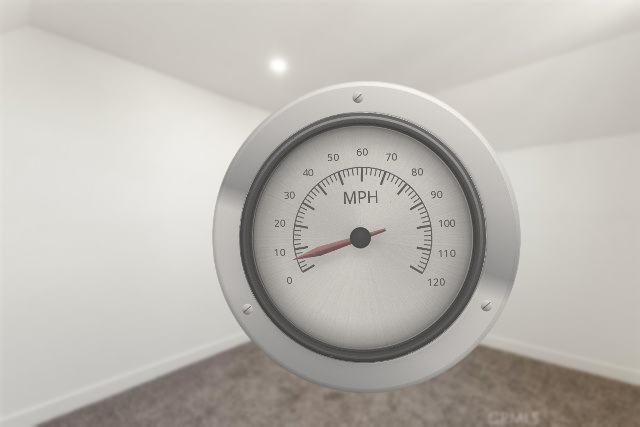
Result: 6 mph
